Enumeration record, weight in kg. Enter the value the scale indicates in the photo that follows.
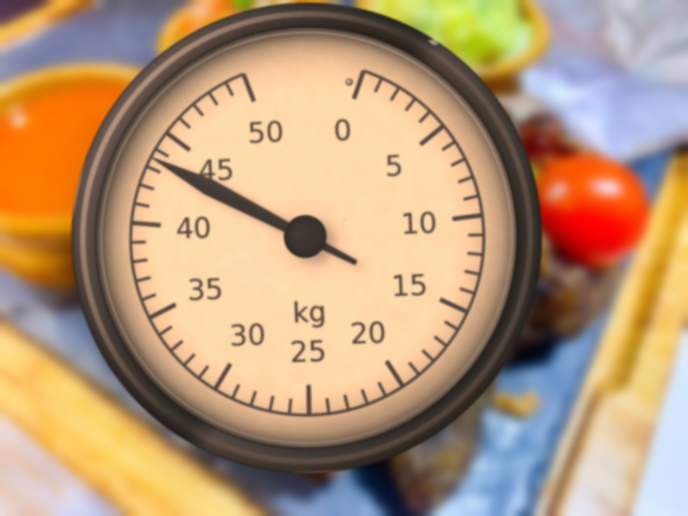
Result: 43.5 kg
